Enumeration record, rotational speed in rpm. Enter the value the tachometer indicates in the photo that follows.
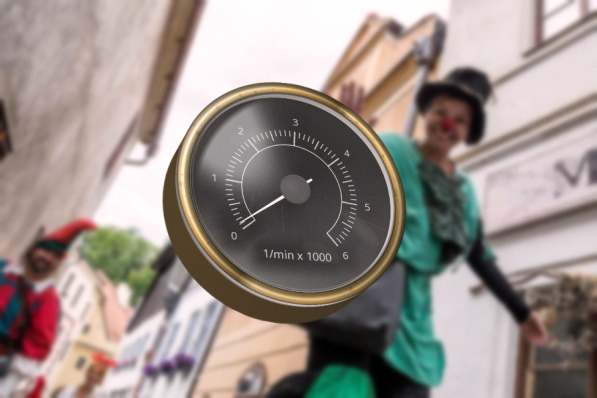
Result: 100 rpm
